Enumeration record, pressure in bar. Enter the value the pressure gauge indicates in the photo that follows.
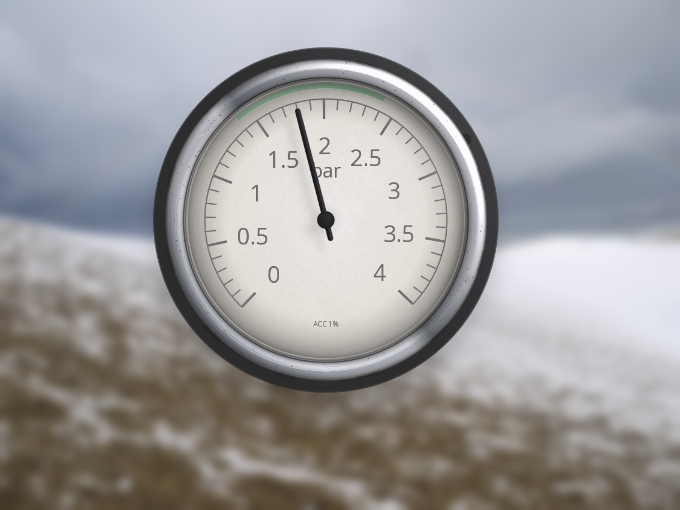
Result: 1.8 bar
